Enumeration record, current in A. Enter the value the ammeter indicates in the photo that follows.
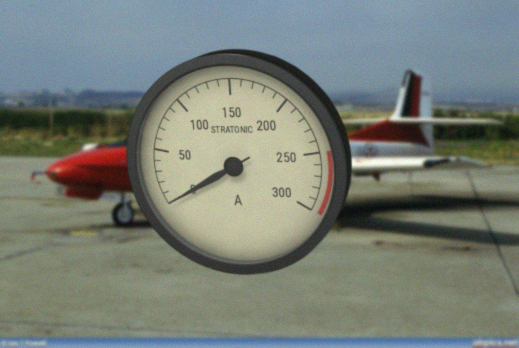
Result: 0 A
